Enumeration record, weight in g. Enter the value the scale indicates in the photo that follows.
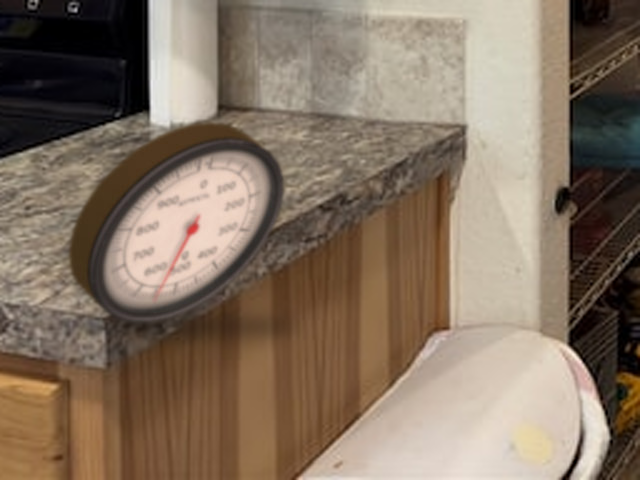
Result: 550 g
